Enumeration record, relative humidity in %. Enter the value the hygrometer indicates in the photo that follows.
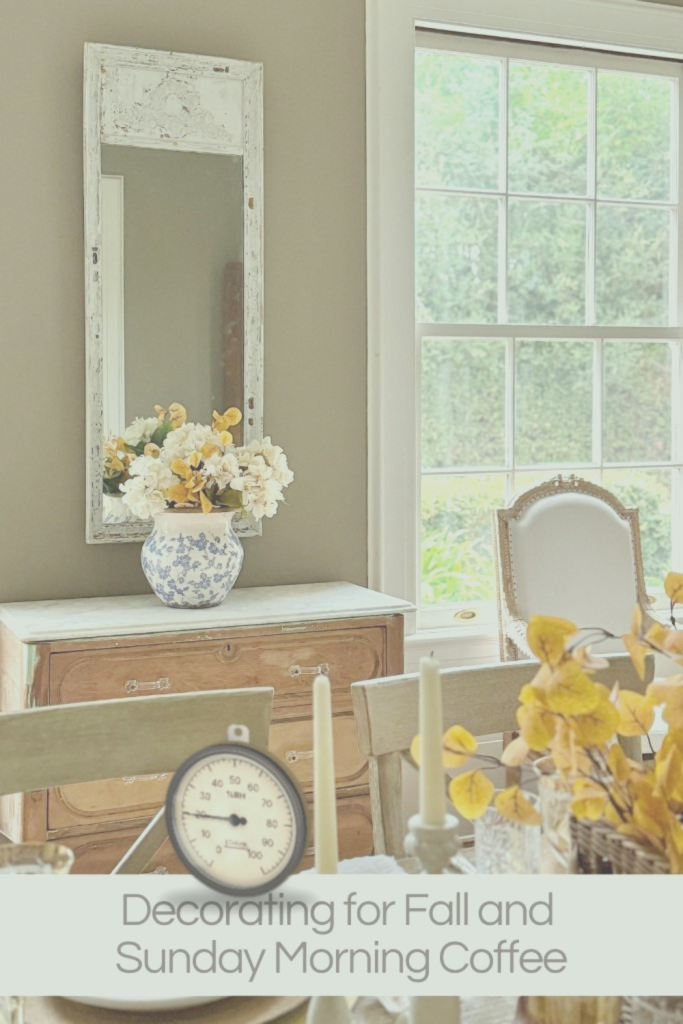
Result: 20 %
